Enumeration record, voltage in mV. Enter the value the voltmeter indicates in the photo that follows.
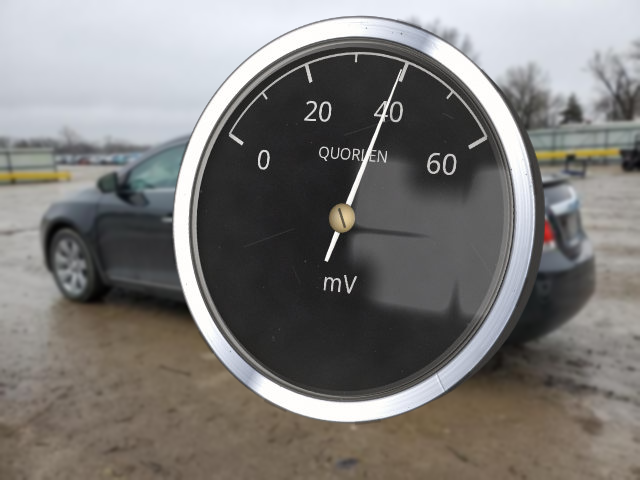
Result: 40 mV
